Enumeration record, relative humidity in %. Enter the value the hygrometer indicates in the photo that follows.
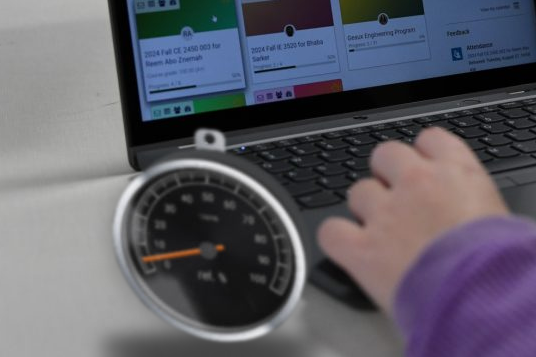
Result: 5 %
